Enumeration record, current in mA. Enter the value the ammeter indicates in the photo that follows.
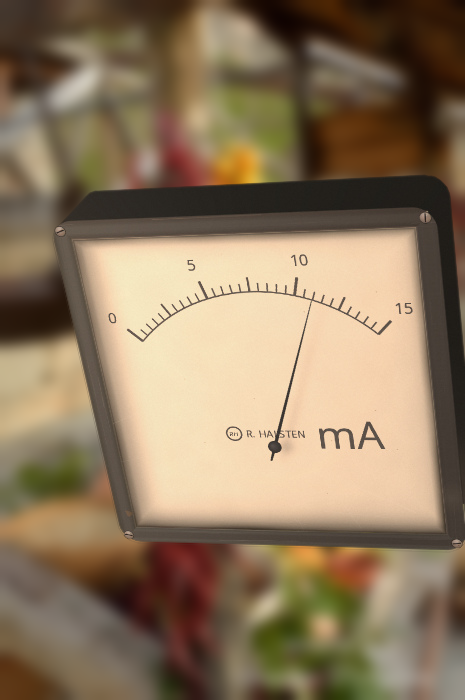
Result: 11 mA
